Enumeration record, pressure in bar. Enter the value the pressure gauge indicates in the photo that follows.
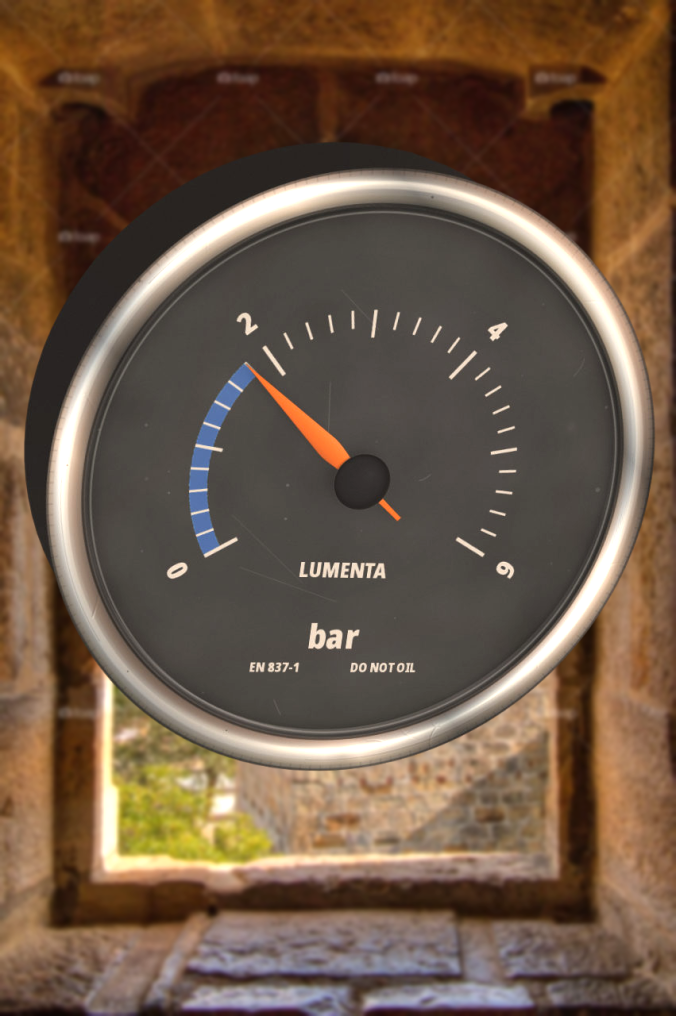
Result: 1.8 bar
